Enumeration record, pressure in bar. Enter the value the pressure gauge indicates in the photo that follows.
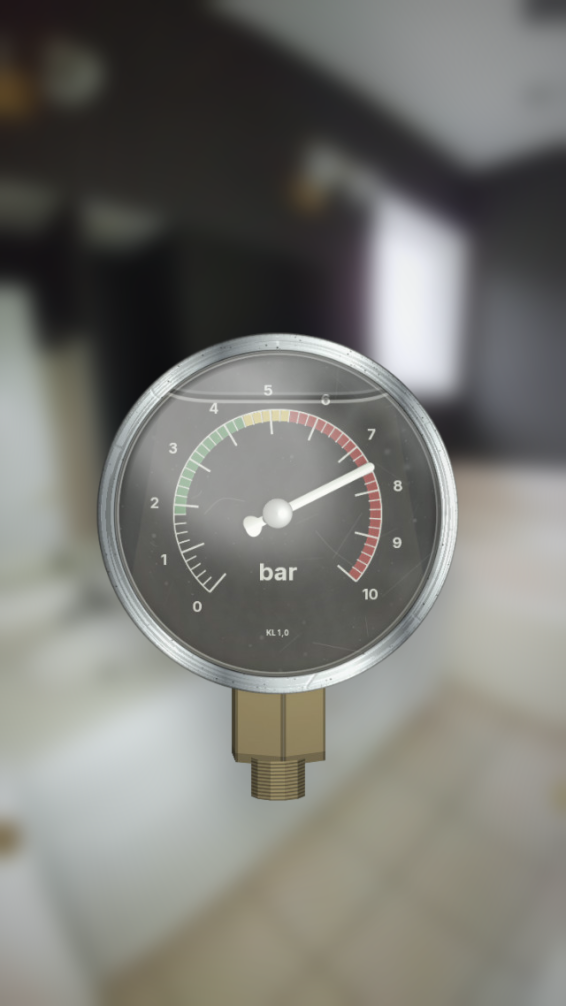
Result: 7.5 bar
